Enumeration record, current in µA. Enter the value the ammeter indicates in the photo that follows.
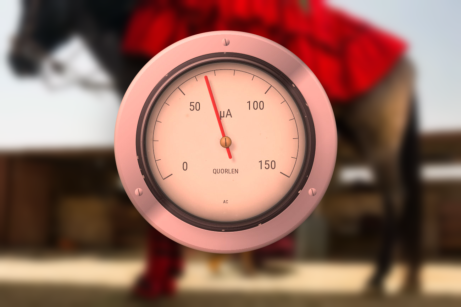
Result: 65 µA
